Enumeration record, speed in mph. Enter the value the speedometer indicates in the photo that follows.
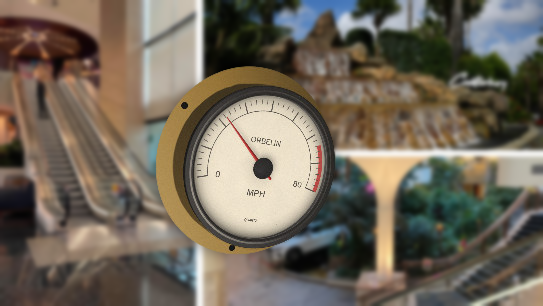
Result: 22 mph
